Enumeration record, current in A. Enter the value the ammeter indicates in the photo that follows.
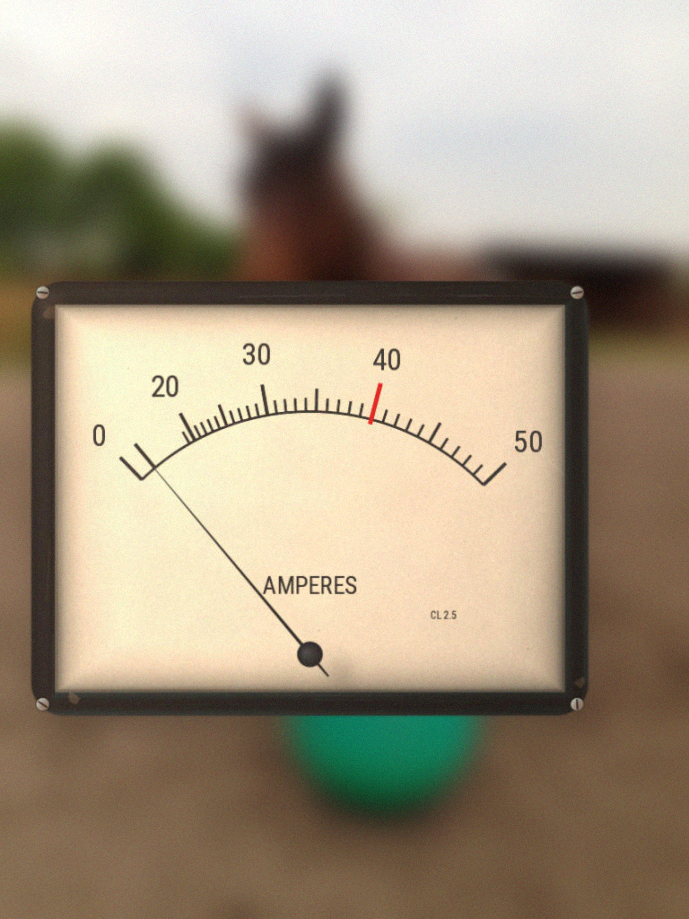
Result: 10 A
